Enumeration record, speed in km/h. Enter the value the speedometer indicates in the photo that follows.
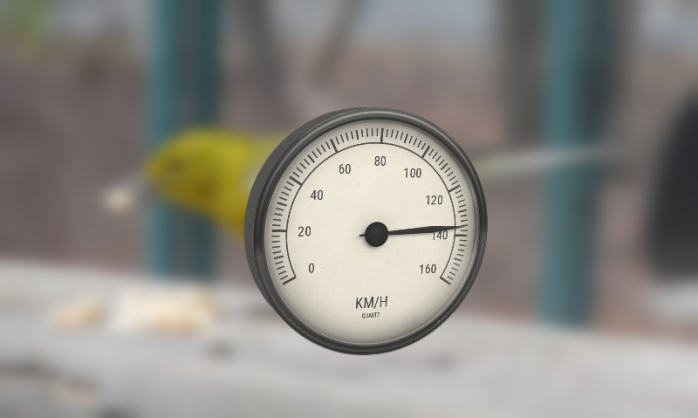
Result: 136 km/h
